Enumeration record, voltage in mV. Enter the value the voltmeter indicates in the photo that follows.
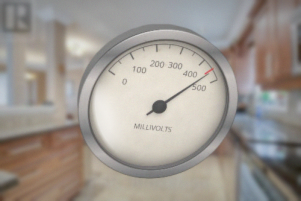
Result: 450 mV
